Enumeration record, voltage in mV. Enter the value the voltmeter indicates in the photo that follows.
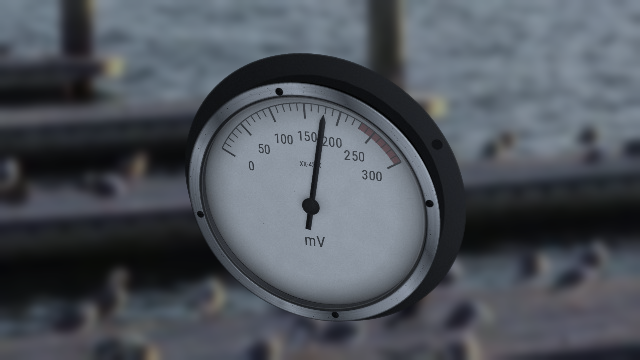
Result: 180 mV
